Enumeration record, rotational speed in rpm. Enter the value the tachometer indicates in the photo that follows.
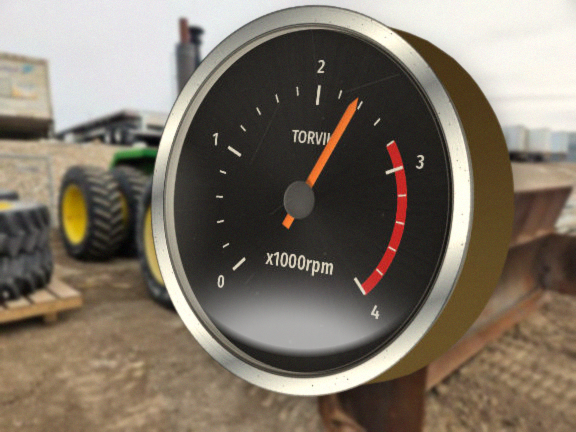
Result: 2400 rpm
